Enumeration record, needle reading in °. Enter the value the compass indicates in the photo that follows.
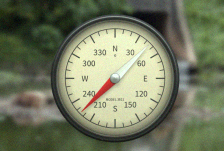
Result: 225 °
